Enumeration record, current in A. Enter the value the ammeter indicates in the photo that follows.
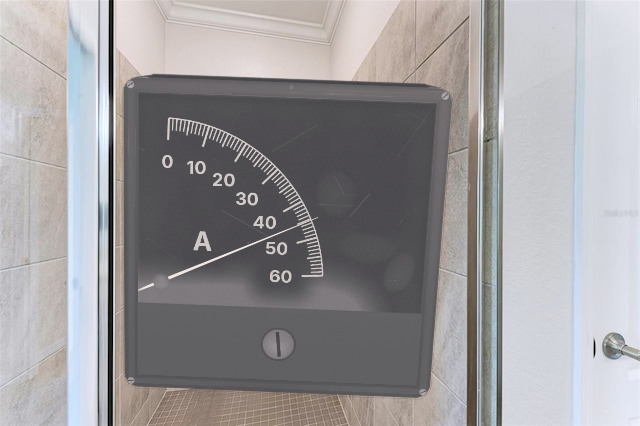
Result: 45 A
